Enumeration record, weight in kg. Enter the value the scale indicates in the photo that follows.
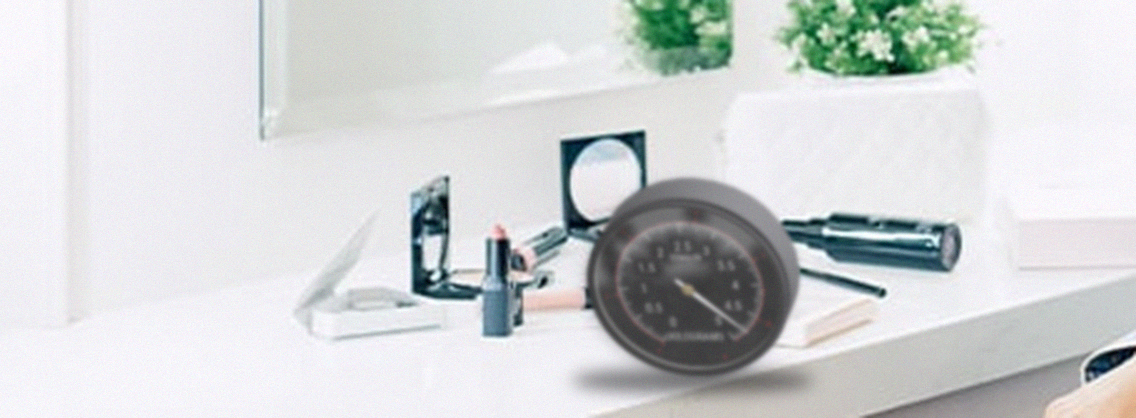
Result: 4.75 kg
